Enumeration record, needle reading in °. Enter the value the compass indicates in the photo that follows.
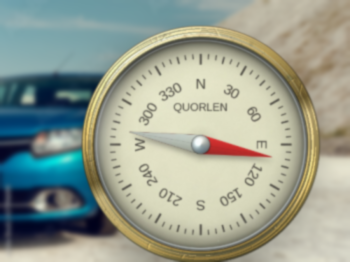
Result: 100 °
